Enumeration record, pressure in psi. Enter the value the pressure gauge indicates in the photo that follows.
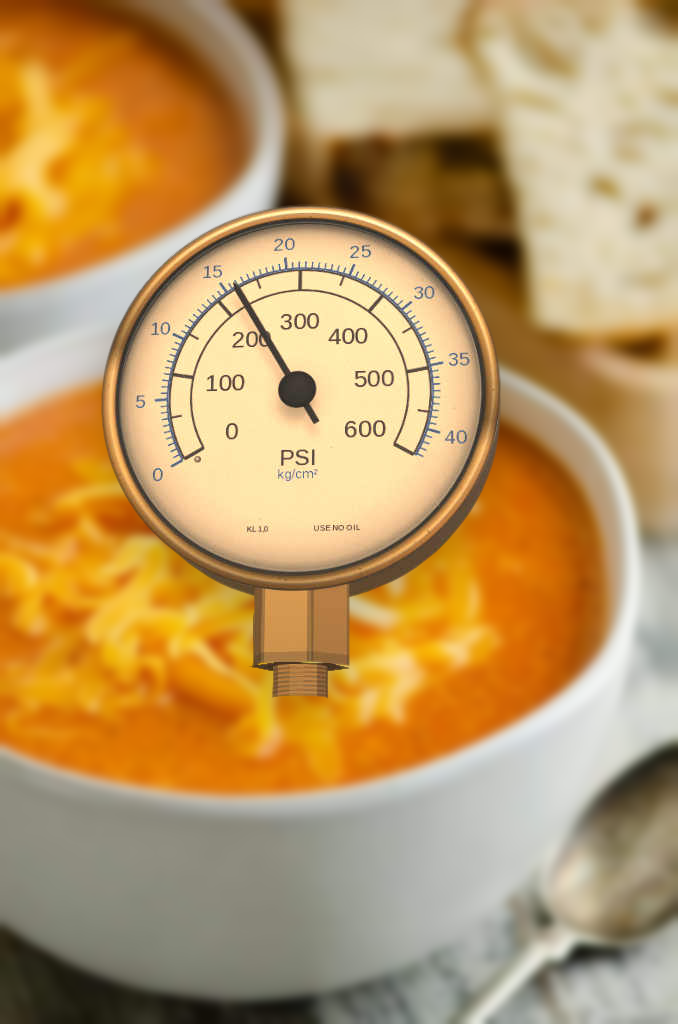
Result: 225 psi
